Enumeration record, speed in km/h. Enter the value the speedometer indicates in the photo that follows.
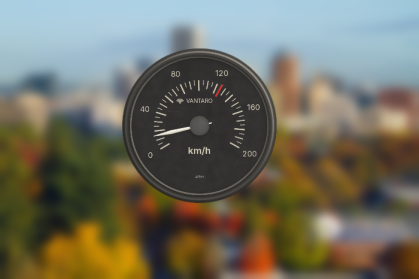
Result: 15 km/h
